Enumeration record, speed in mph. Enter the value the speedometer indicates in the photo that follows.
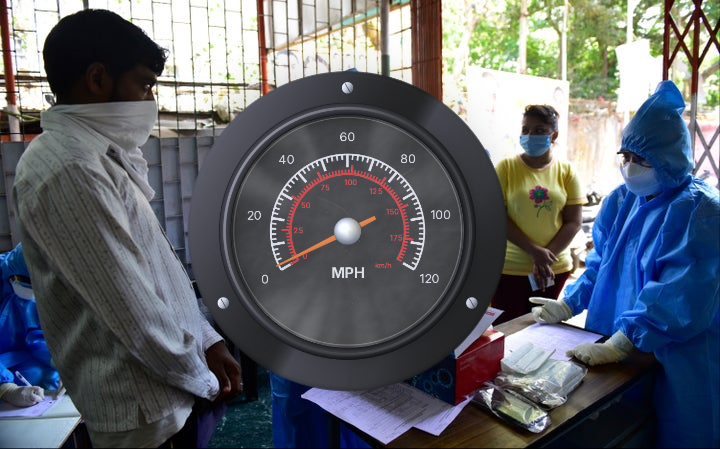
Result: 2 mph
